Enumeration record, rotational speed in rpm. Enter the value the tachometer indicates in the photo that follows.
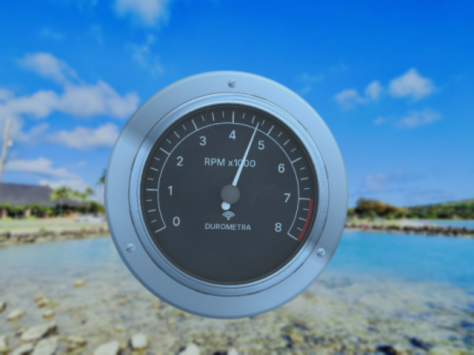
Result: 4625 rpm
